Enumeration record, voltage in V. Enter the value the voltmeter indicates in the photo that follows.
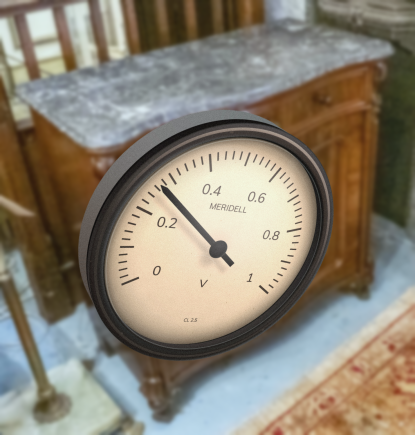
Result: 0.27 V
